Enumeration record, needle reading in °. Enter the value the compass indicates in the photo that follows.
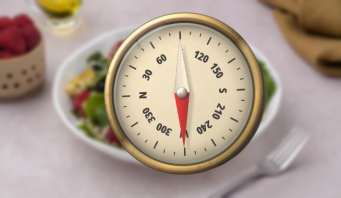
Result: 270 °
